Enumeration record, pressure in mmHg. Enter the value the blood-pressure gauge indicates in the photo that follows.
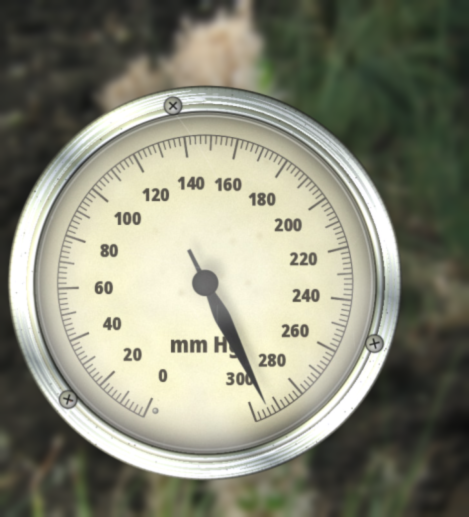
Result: 294 mmHg
